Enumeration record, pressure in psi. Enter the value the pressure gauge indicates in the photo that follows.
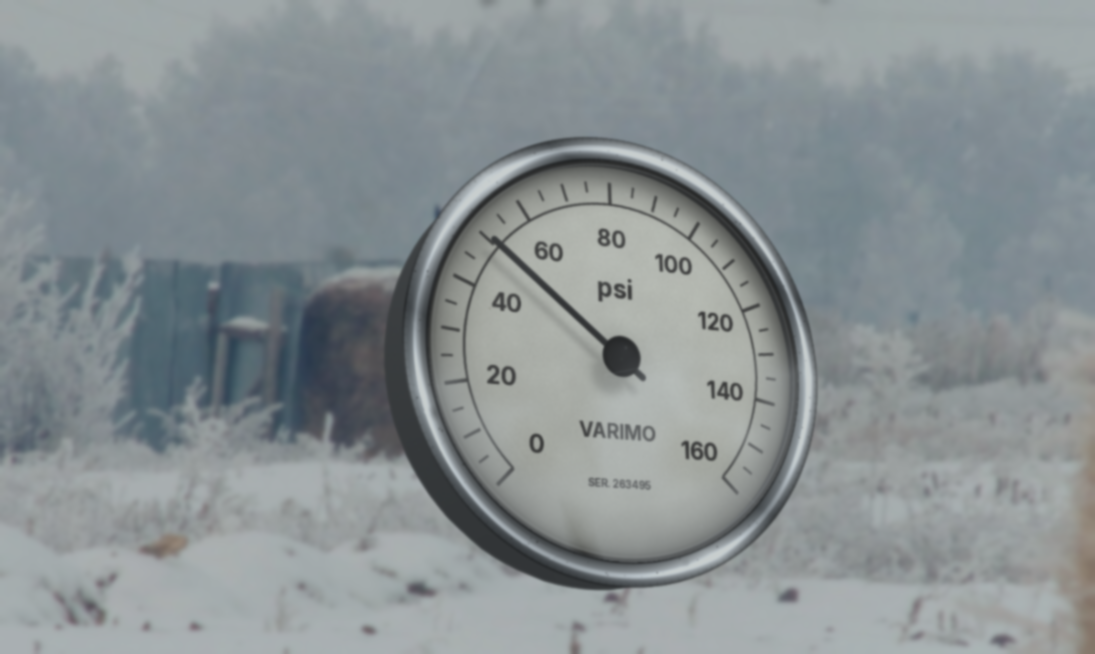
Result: 50 psi
